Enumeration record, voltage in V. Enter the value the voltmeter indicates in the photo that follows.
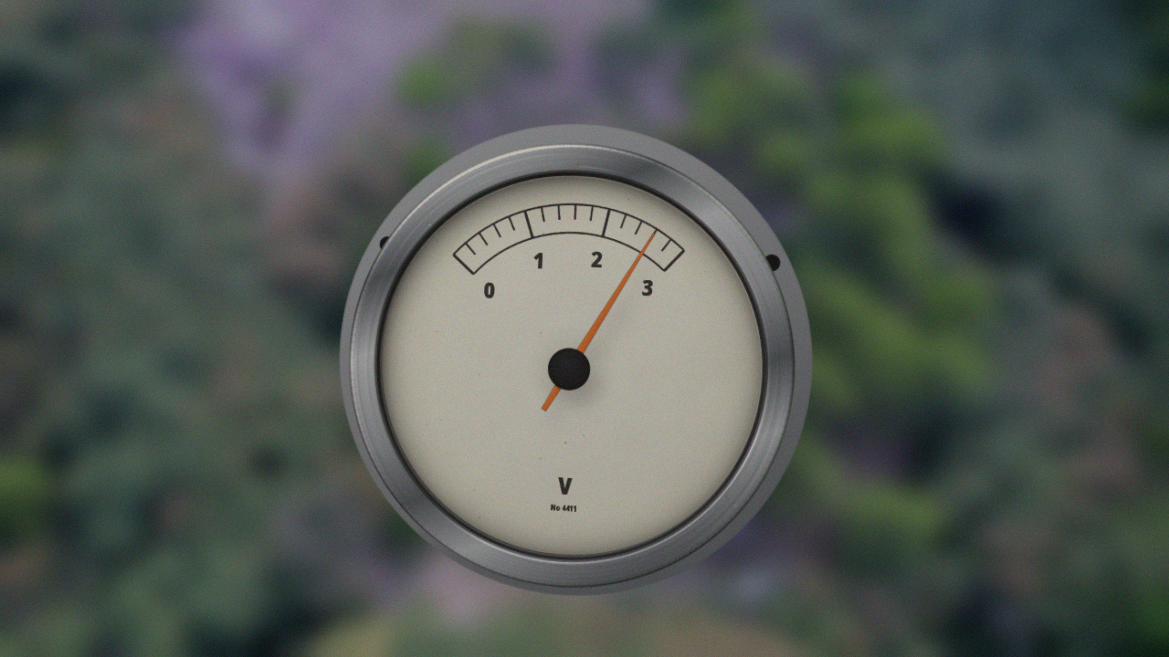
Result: 2.6 V
